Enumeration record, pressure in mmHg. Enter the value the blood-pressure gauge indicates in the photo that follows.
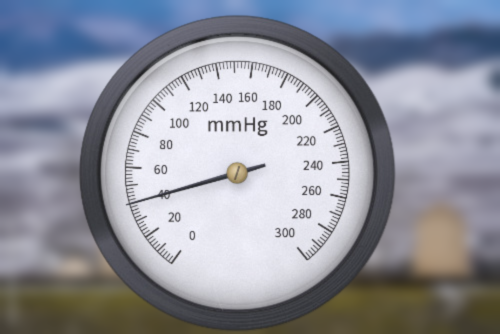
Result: 40 mmHg
